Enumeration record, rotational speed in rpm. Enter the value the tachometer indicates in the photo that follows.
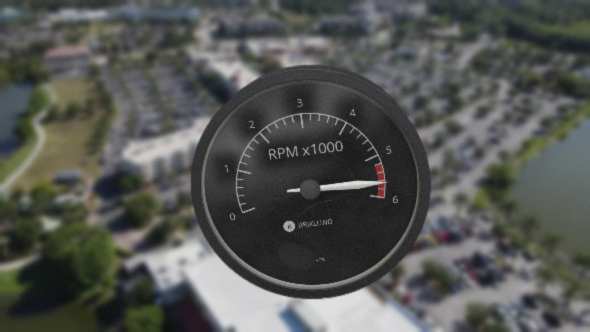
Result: 5600 rpm
